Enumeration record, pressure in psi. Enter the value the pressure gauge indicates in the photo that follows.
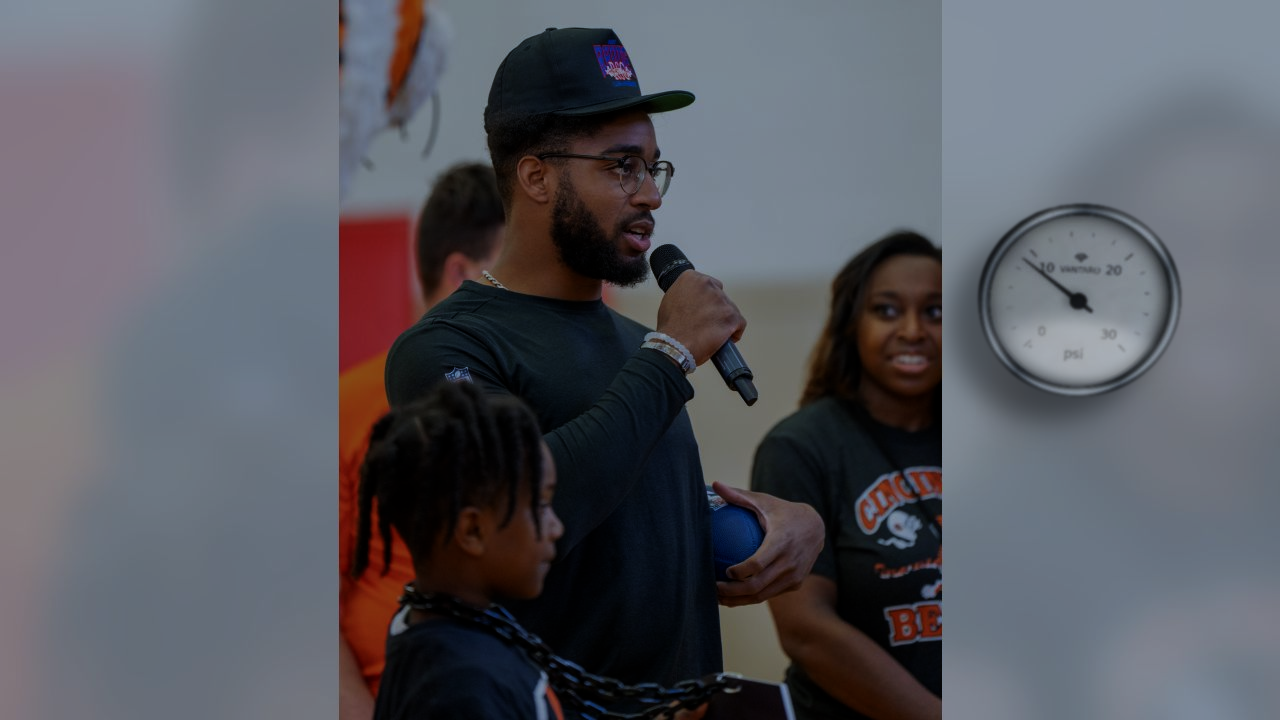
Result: 9 psi
